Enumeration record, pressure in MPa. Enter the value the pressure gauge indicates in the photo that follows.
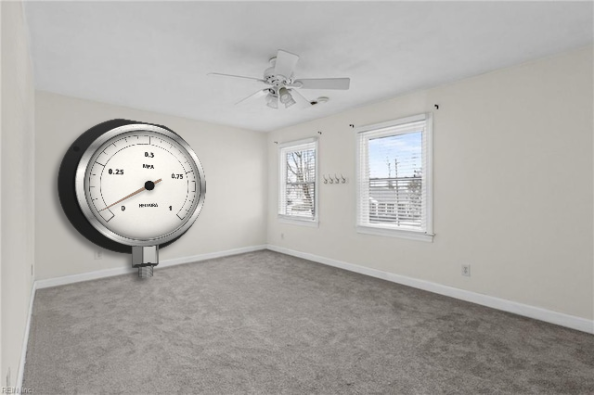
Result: 0.05 MPa
